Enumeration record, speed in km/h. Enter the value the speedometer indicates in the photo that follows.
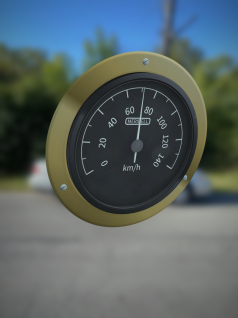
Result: 70 km/h
